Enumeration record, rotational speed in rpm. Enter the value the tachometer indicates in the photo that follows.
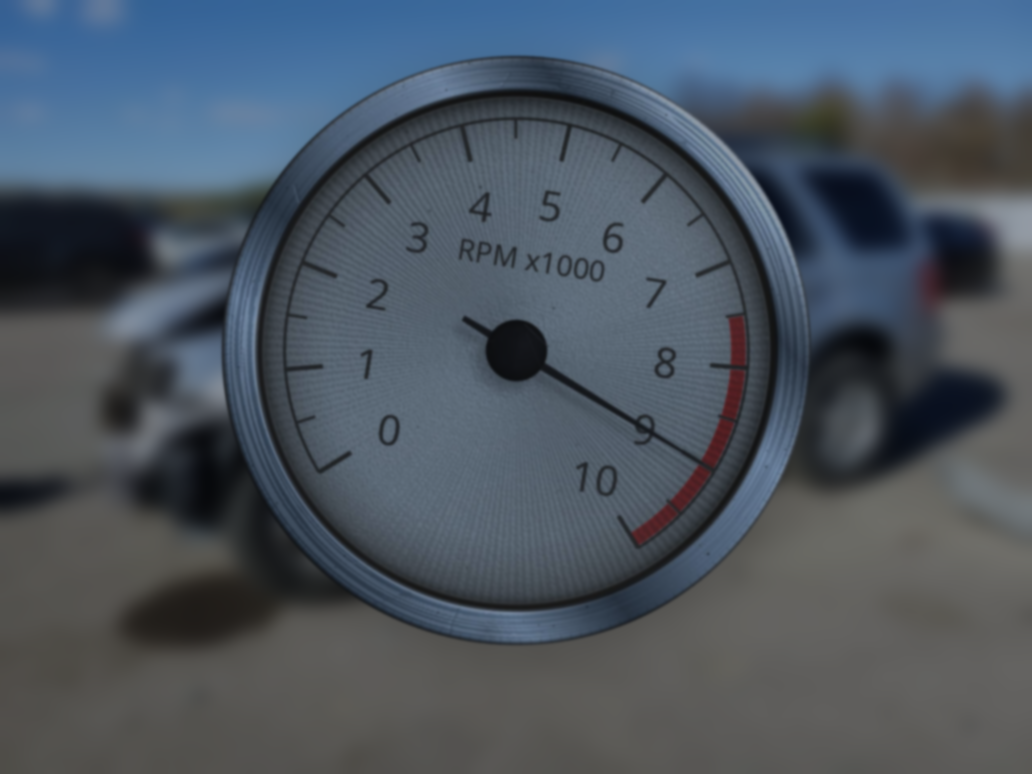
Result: 9000 rpm
